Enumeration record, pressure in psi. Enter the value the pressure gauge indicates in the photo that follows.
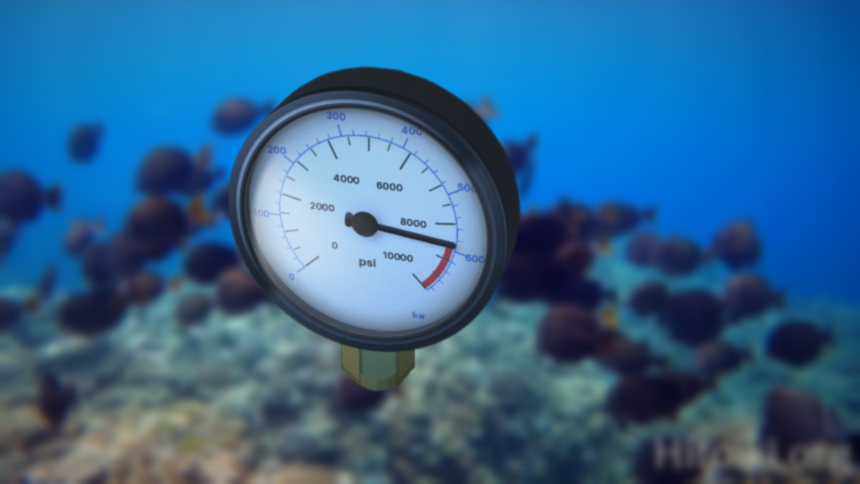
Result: 8500 psi
